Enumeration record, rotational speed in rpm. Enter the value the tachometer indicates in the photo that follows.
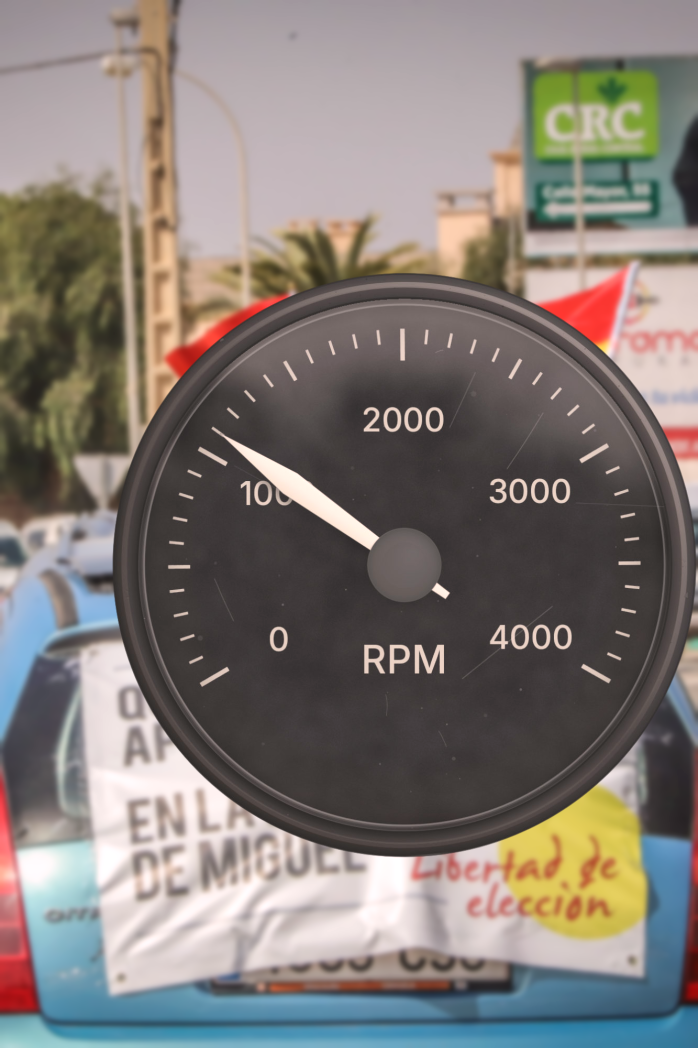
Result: 1100 rpm
